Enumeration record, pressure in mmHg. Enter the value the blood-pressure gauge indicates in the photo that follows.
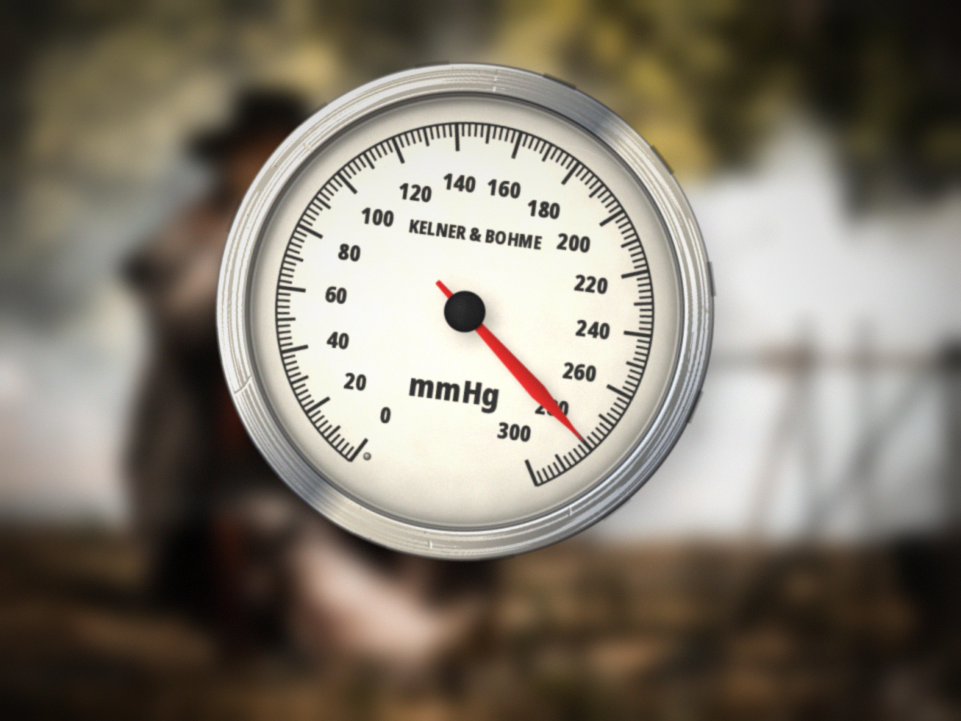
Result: 280 mmHg
